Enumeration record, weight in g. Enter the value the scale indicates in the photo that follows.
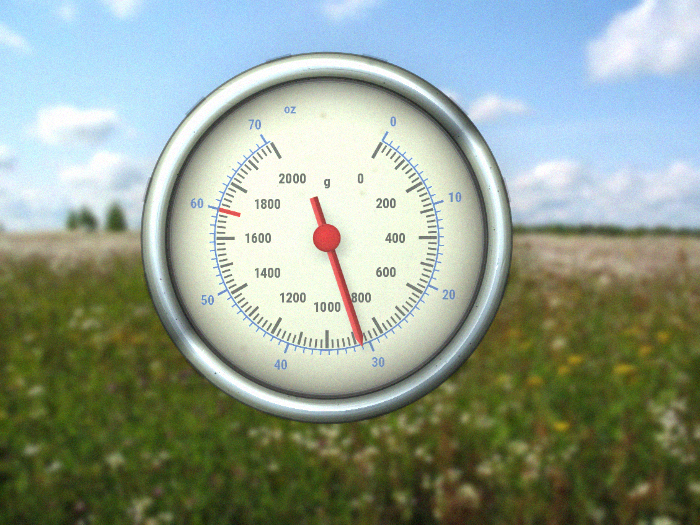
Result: 880 g
